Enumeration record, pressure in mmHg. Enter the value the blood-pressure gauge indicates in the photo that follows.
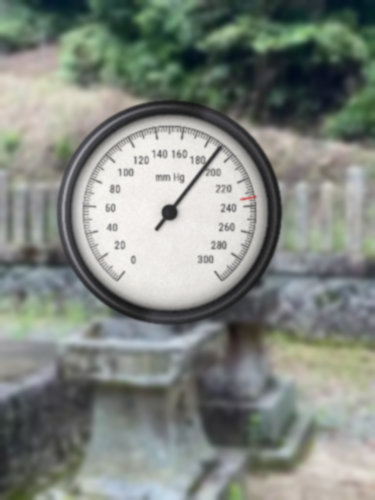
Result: 190 mmHg
